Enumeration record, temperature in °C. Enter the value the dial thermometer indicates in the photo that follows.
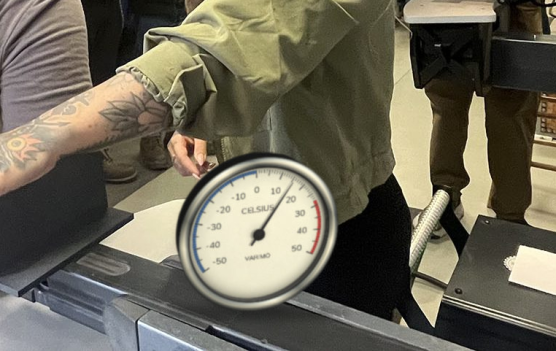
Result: 15 °C
